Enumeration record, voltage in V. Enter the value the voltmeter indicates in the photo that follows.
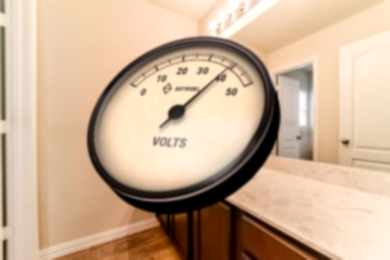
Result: 40 V
